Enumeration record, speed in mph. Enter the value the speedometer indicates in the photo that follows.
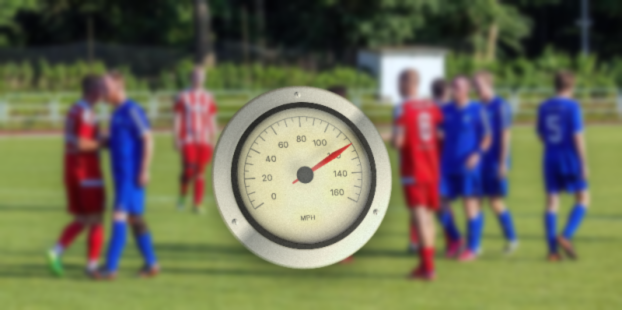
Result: 120 mph
